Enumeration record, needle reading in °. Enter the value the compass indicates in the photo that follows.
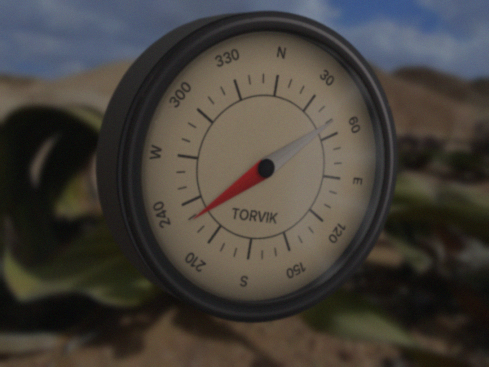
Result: 230 °
